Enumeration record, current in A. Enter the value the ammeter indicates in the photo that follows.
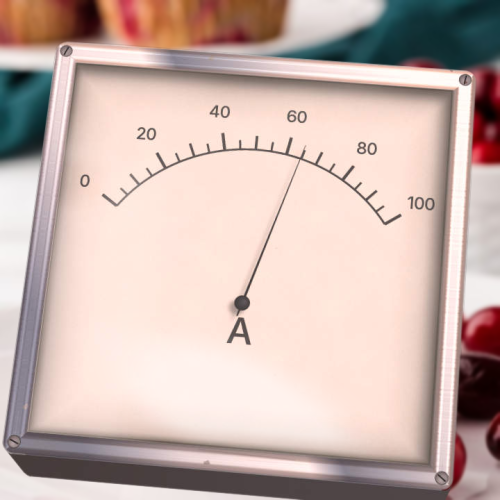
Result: 65 A
